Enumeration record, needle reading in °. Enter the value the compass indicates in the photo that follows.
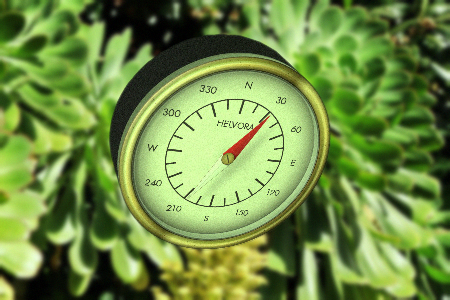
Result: 30 °
